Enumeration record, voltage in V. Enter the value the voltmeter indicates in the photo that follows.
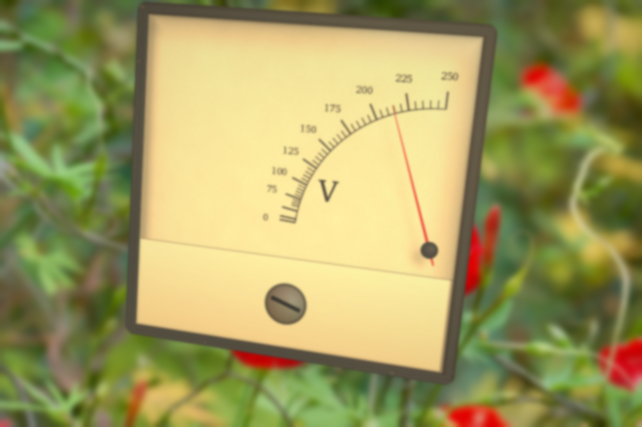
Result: 215 V
